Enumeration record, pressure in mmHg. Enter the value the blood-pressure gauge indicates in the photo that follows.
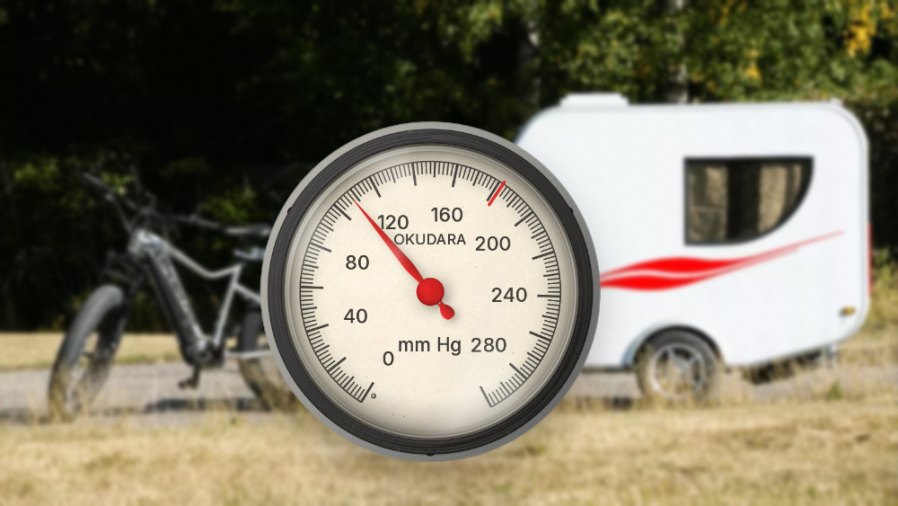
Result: 108 mmHg
